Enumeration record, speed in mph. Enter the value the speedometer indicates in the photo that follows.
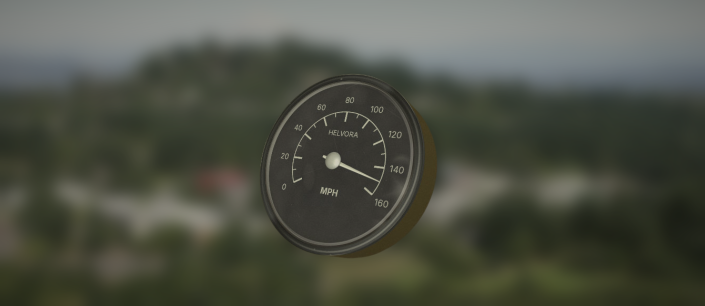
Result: 150 mph
